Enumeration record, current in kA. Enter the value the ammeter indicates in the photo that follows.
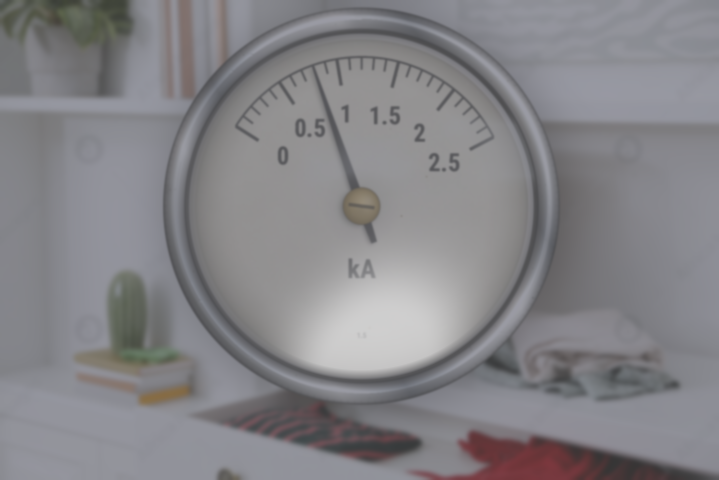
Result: 0.8 kA
